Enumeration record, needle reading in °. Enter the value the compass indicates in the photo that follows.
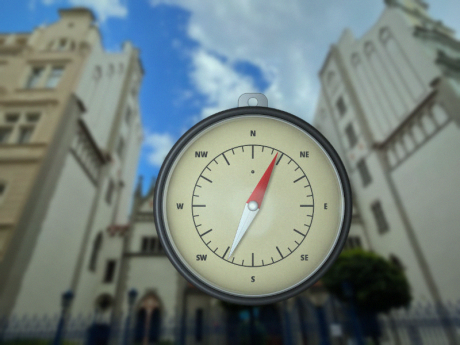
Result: 25 °
